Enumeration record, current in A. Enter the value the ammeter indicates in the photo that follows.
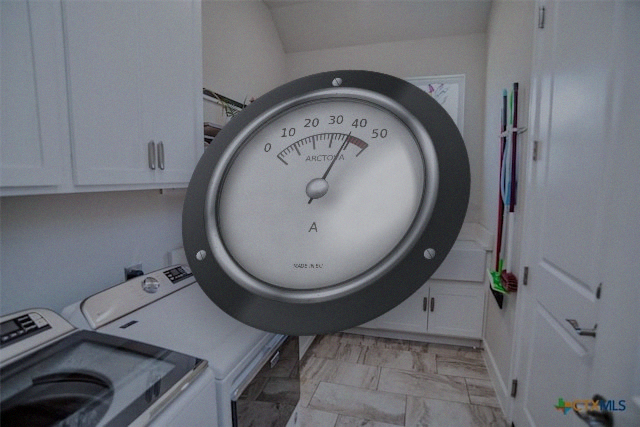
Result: 40 A
